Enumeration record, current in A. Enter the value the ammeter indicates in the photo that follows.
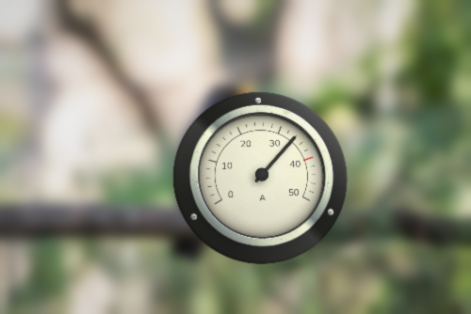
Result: 34 A
